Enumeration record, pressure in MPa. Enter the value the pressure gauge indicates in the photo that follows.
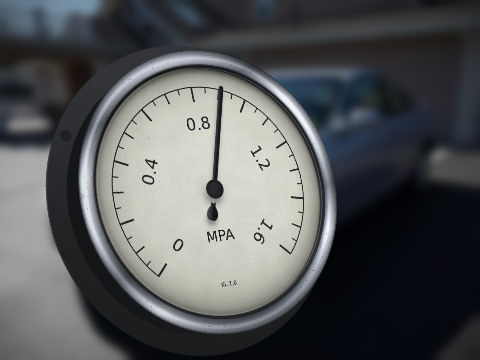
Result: 0.9 MPa
